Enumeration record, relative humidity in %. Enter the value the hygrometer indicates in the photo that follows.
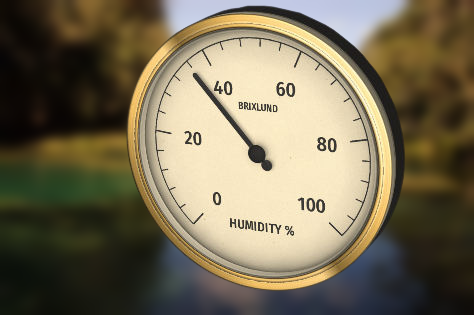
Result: 36 %
